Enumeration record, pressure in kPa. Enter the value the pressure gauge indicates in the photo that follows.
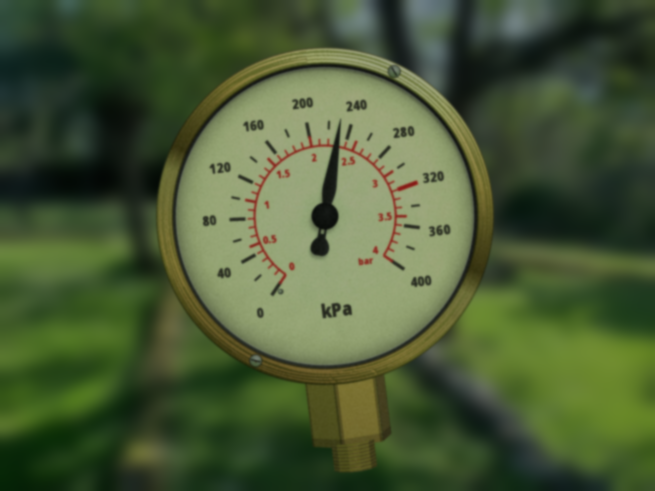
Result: 230 kPa
